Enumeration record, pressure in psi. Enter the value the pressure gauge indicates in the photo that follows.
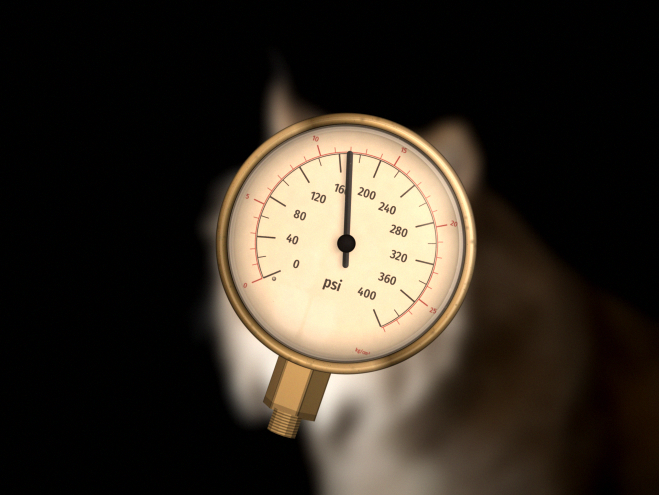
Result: 170 psi
